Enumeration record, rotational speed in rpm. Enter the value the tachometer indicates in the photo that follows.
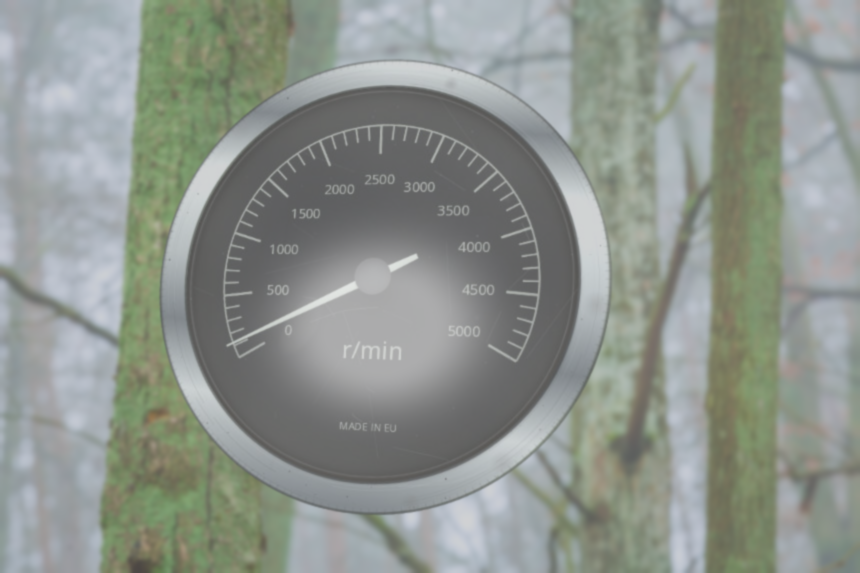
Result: 100 rpm
